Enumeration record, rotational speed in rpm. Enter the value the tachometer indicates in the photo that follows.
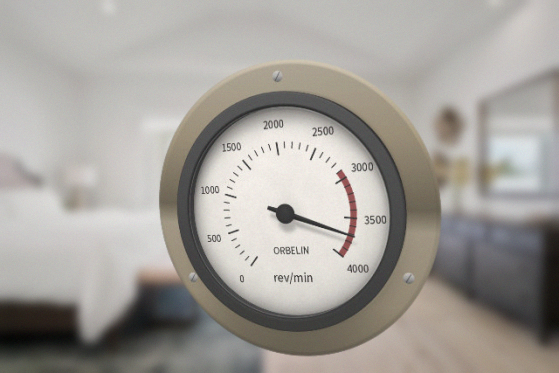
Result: 3700 rpm
